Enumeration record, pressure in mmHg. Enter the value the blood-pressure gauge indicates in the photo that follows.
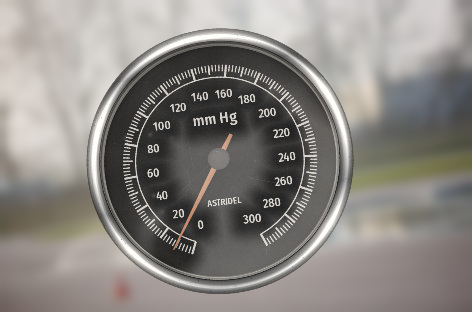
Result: 10 mmHg
